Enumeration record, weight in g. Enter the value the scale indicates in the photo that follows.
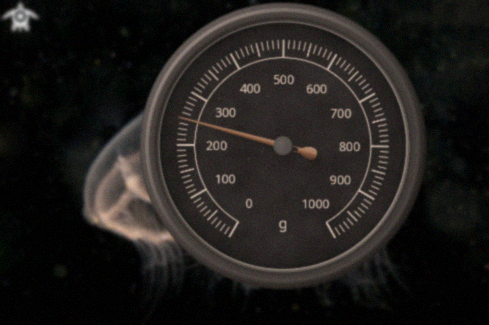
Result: 250 g
